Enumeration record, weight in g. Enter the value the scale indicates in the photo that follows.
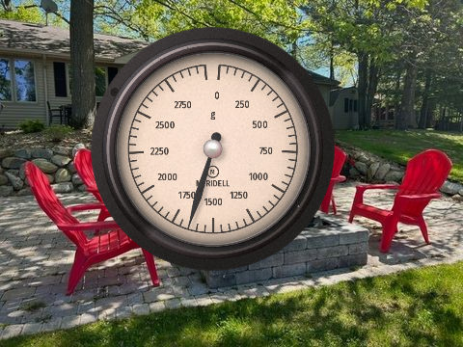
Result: 1650 g
